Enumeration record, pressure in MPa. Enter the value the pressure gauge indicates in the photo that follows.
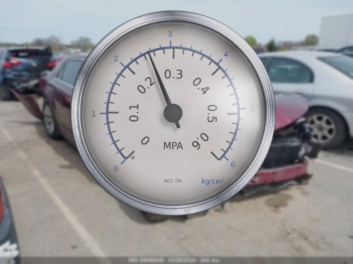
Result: 0.25 MPa
